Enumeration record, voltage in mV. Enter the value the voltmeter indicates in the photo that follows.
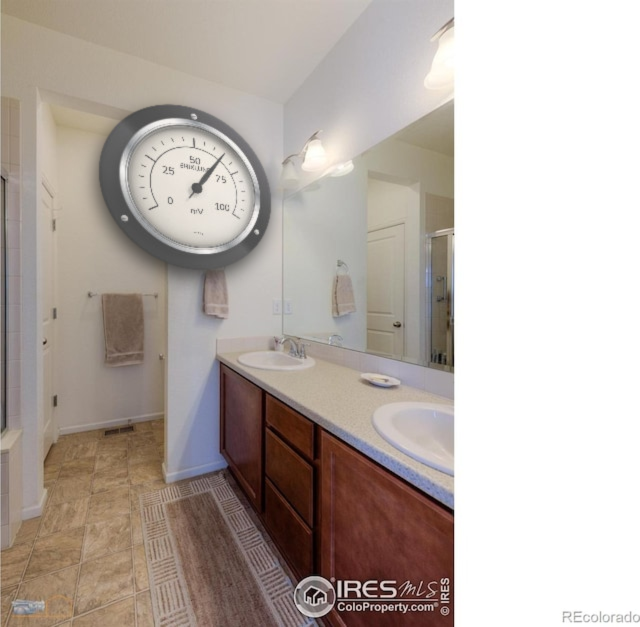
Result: 65 mV
